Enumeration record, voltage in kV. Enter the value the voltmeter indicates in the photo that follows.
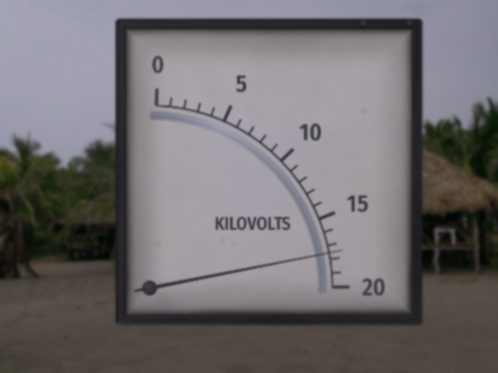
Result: 17.5 kV
